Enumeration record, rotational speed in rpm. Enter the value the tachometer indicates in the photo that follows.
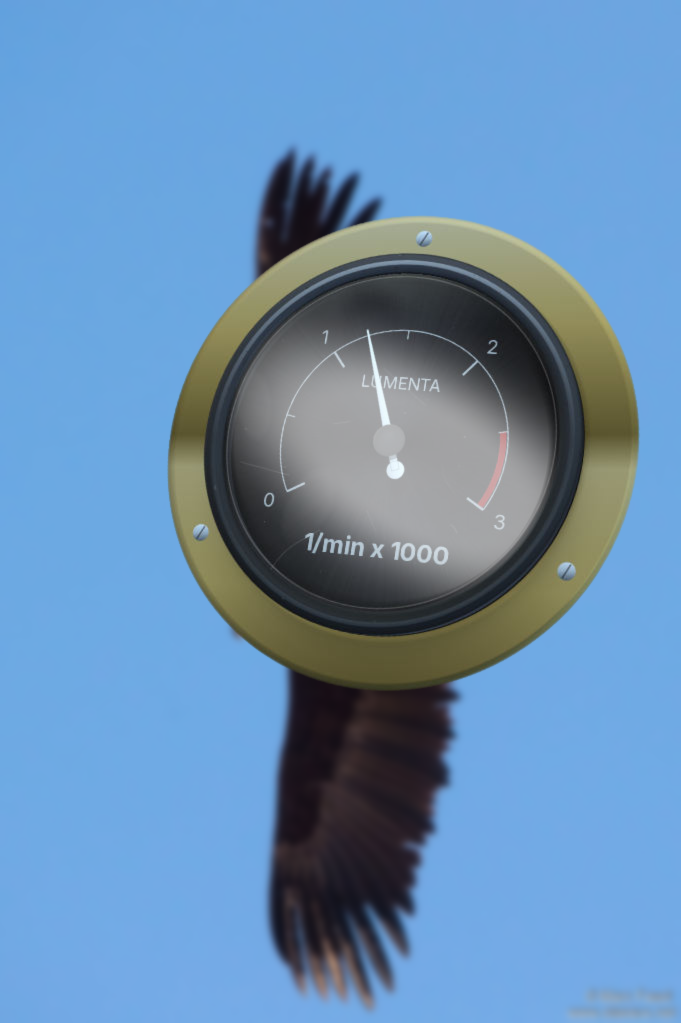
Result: 1250 rpm
